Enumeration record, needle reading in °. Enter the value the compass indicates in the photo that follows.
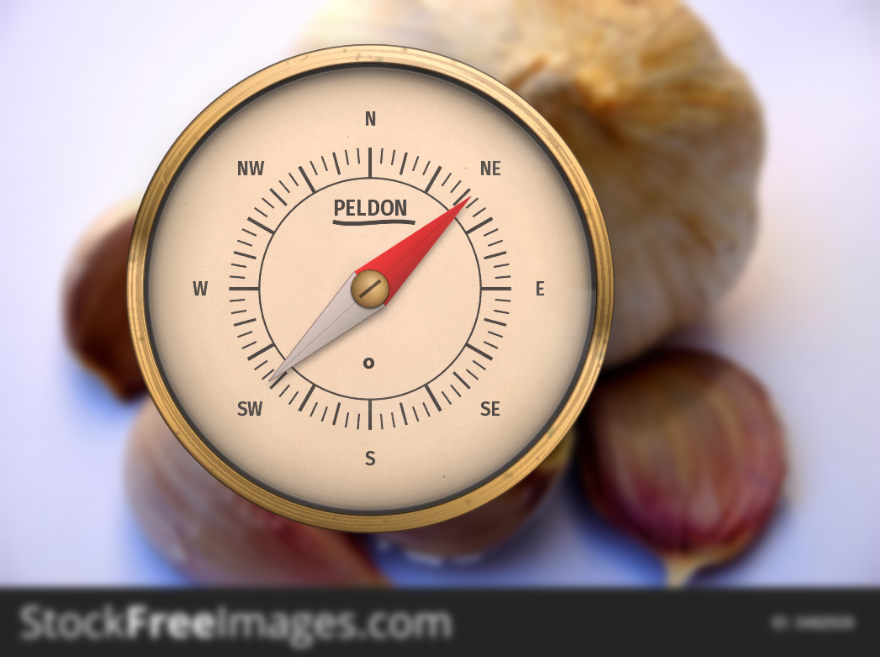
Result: 47.5 °
